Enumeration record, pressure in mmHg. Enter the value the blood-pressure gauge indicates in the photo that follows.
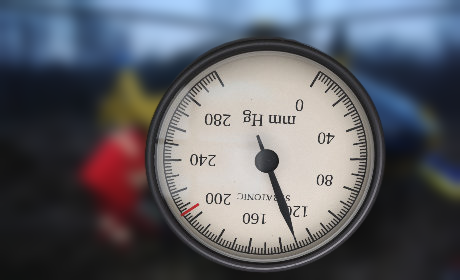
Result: 130 mmHg
